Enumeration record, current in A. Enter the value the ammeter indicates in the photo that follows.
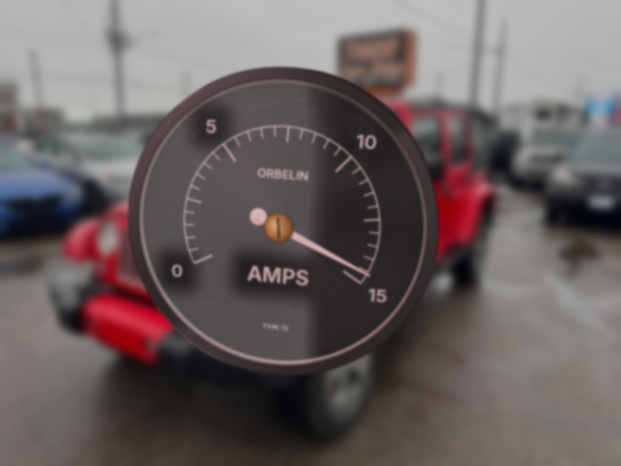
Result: 14.5 A
